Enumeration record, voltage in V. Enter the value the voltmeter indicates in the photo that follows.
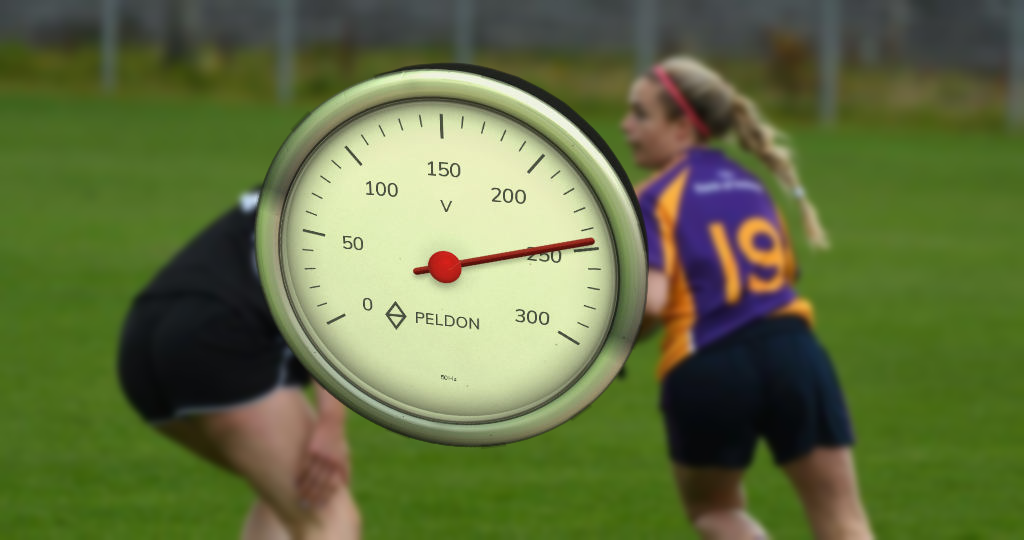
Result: 245 V
